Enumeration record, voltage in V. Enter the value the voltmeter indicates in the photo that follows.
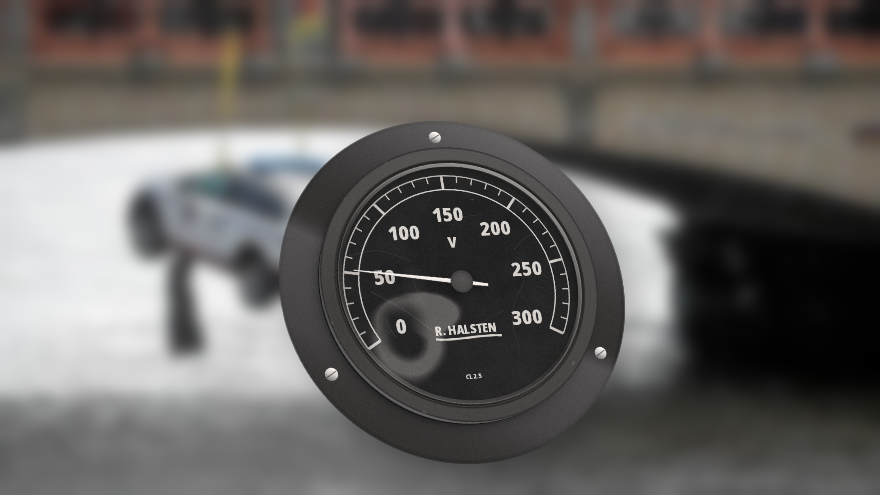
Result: 50 V
